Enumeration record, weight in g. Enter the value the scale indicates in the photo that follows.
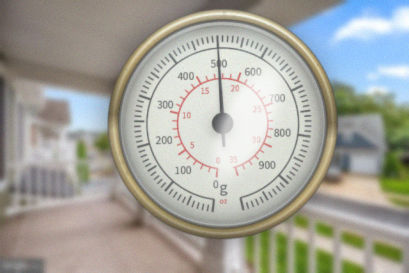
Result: 500 g
